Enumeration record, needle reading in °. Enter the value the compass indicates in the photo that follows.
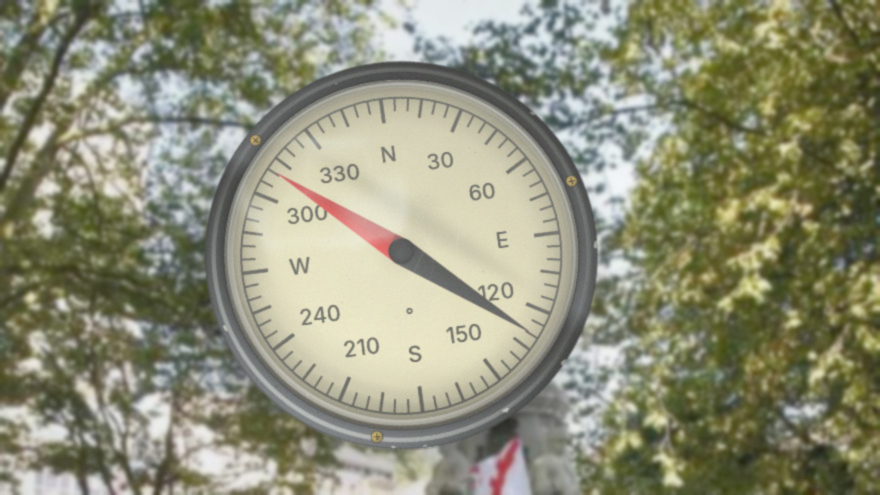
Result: 310 °
